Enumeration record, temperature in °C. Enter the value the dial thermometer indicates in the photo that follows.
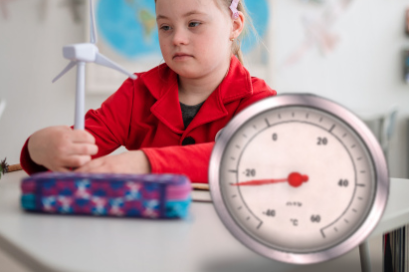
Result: -24 °C
